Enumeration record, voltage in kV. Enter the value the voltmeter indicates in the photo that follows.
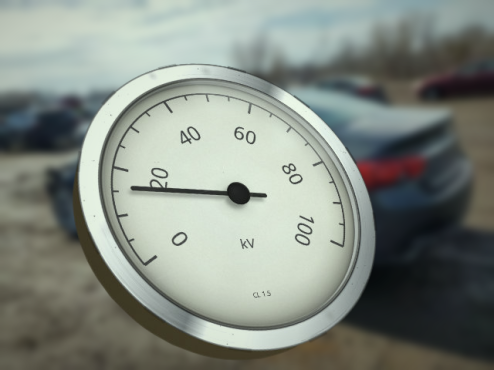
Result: 15 kV
